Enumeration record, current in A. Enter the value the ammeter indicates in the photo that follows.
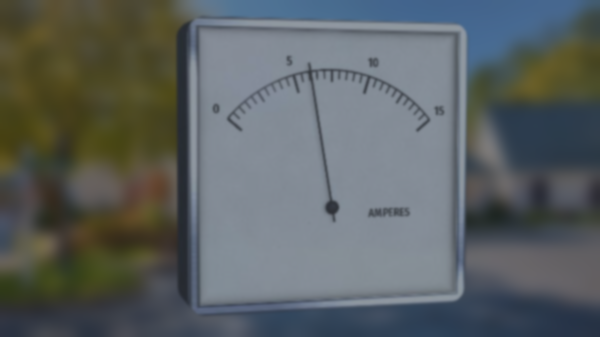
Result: 6 A
